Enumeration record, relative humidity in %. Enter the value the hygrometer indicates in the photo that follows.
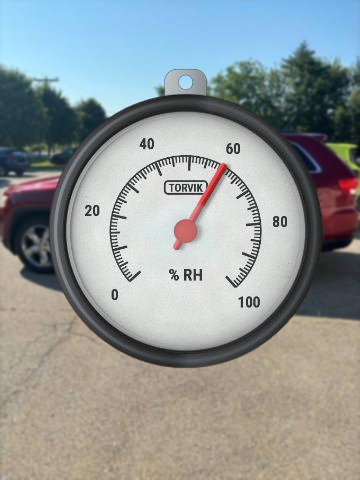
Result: 60 %
